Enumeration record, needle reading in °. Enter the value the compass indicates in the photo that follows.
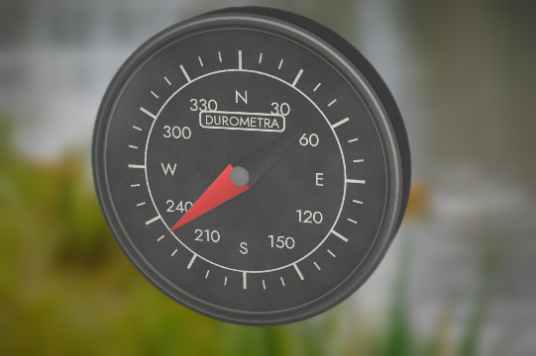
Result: 230 °
